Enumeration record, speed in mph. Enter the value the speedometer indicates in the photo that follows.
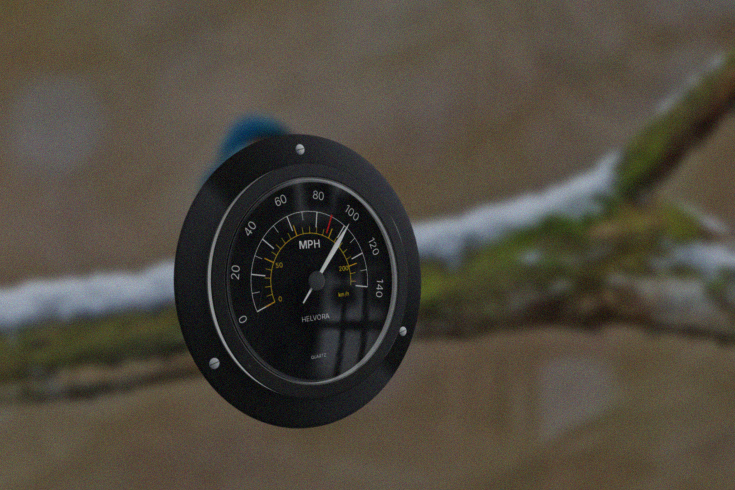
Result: 100 mph
